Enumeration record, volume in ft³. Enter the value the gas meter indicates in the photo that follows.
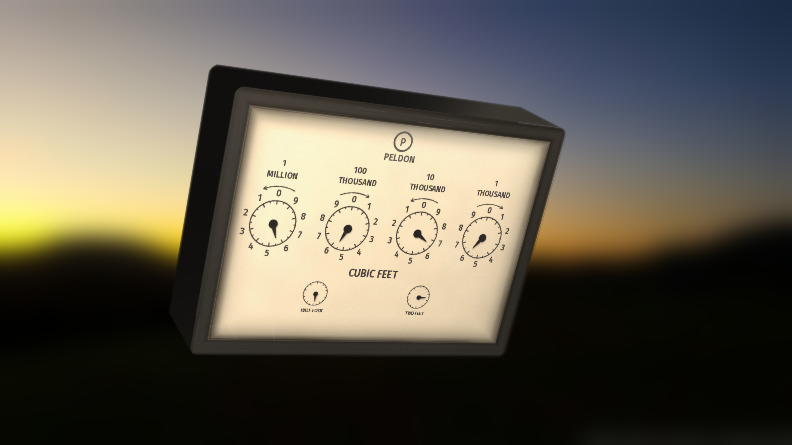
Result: 556600 ft³
